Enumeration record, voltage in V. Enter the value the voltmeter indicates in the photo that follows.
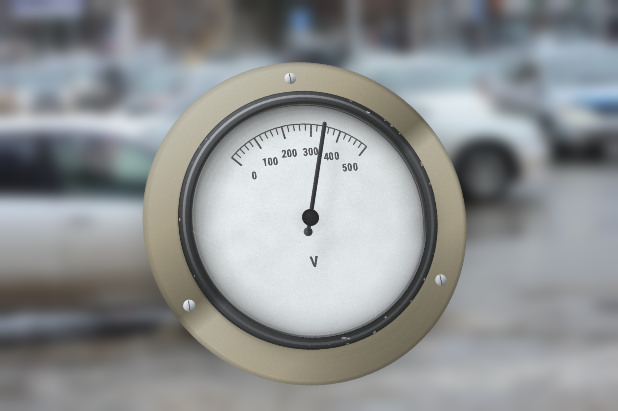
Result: 340 V
